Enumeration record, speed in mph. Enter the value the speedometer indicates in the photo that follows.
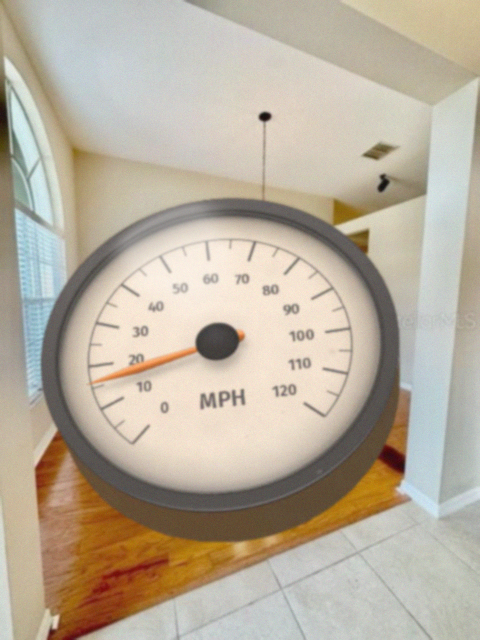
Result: 15 mph
